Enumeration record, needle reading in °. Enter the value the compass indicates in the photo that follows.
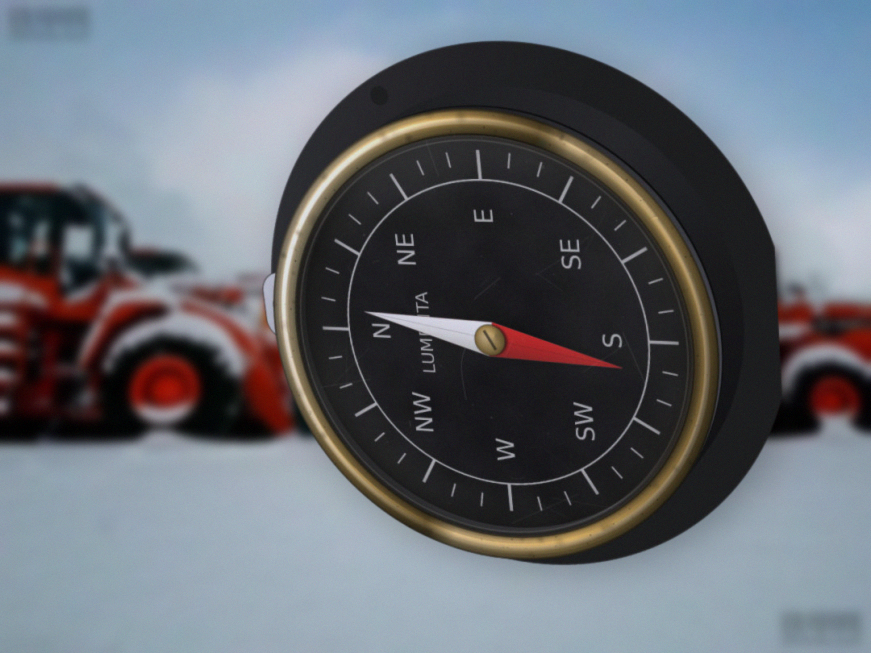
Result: 190 °
